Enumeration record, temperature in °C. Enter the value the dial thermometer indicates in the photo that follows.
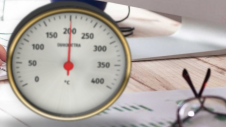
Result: 200 °C
